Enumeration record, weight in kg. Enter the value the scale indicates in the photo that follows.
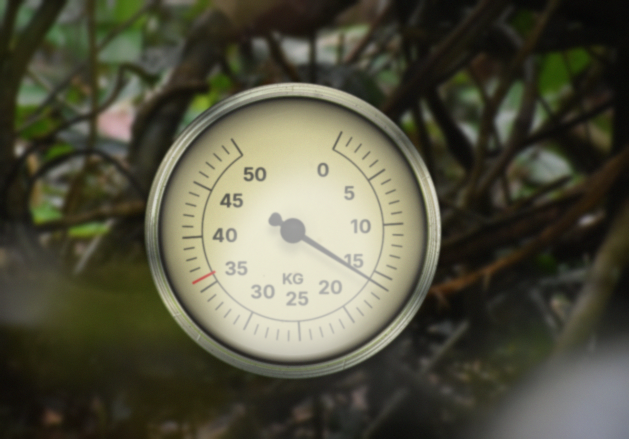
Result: 16 kg
